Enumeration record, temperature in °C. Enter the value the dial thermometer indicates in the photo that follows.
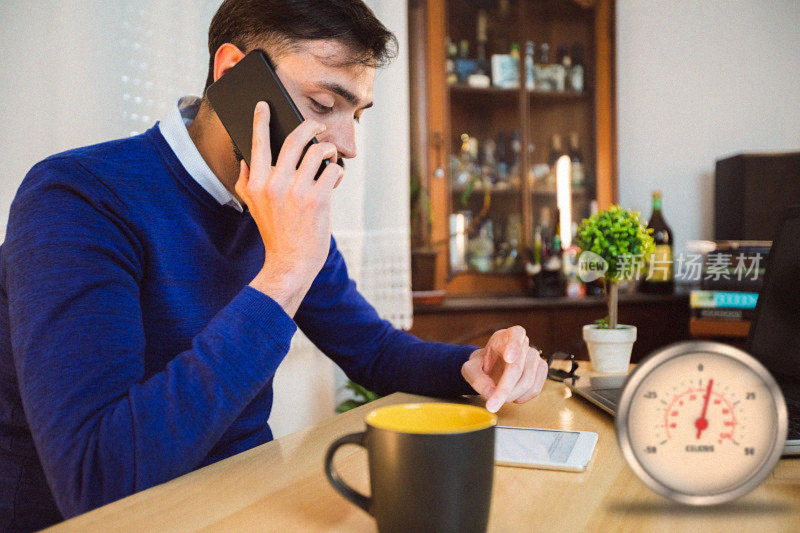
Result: 5 °C
